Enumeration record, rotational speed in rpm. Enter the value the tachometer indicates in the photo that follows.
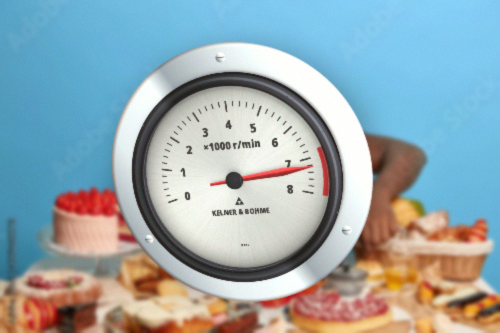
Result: 7200 rpm
